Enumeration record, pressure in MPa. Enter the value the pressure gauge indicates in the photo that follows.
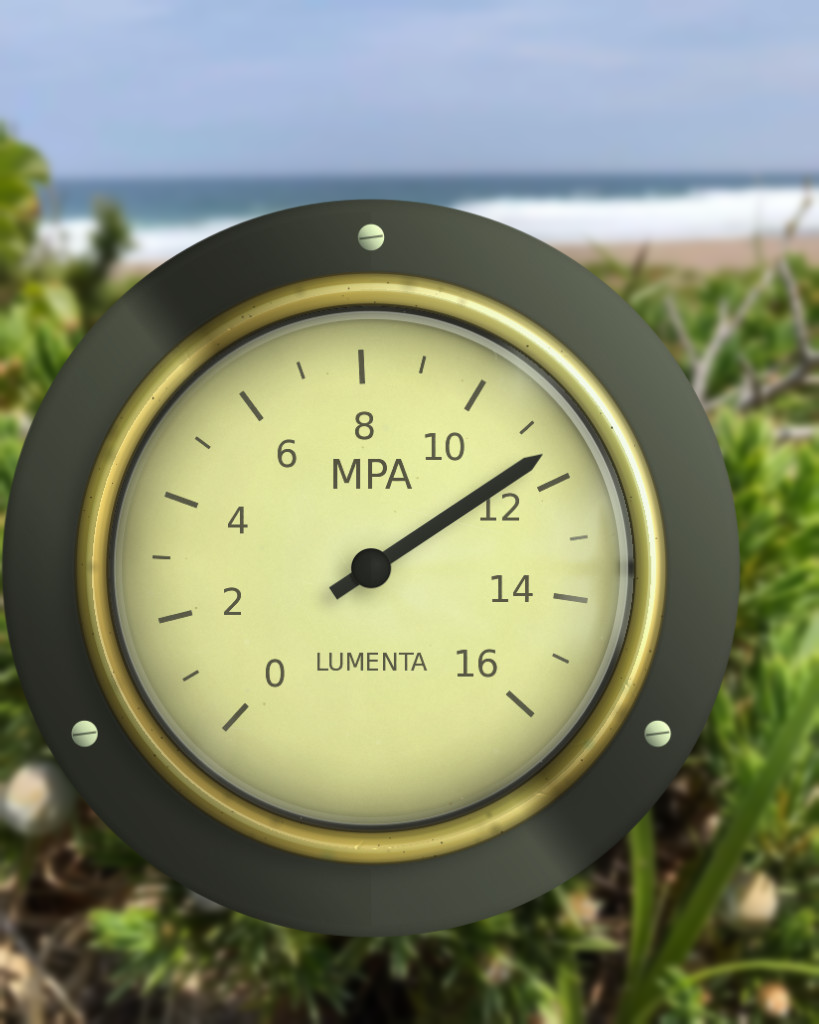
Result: 11.5 MPa
